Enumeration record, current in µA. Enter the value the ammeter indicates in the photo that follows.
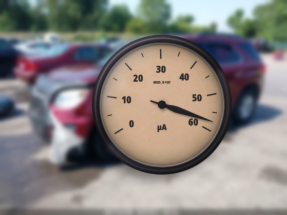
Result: 57.5 µA
